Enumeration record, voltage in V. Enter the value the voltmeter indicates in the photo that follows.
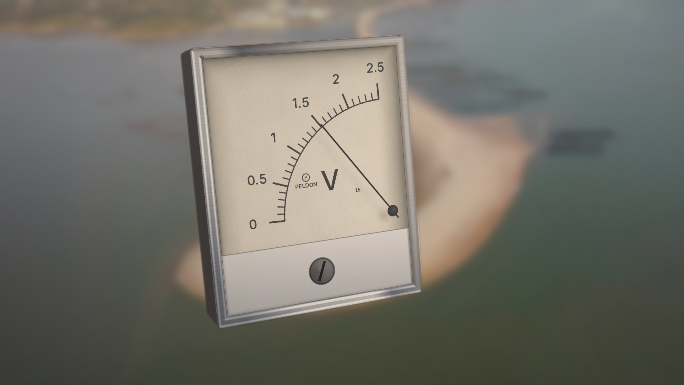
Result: 1.5 V
